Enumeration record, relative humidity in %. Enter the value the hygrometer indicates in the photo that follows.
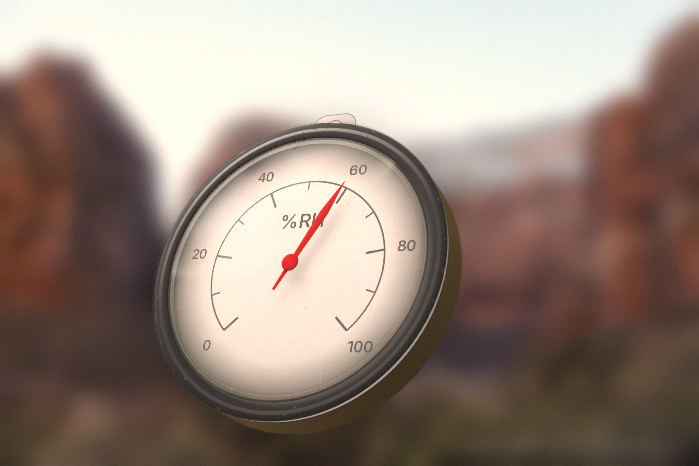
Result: 60 %
